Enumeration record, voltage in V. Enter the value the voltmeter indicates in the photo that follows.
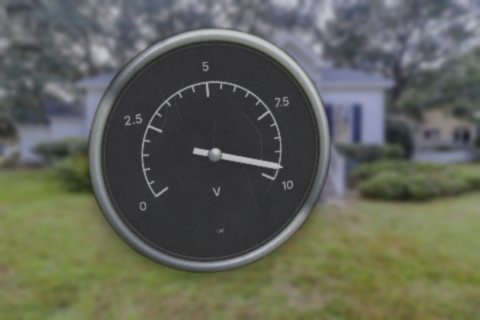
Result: 9.5 V
